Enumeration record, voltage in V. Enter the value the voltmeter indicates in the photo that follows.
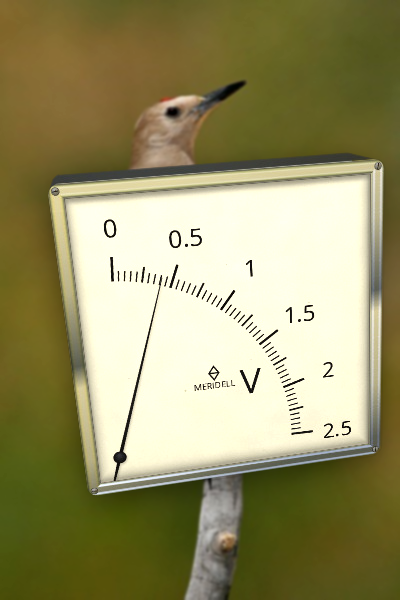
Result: 0.4 V
